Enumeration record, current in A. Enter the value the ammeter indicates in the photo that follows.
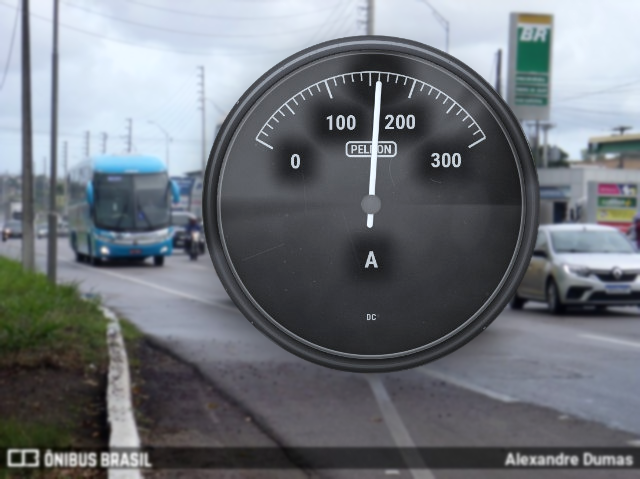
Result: 160 A
